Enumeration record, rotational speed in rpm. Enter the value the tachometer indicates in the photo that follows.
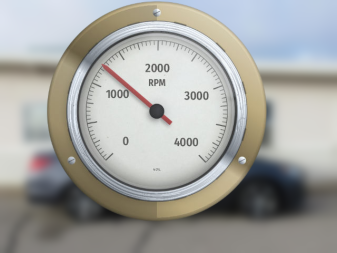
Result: 1250 rpm
